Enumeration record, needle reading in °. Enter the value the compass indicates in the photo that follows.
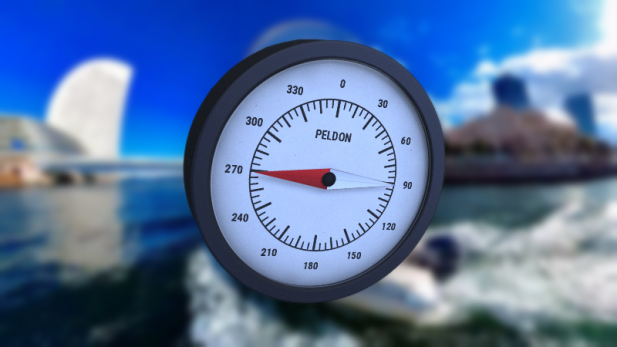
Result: 270 °
